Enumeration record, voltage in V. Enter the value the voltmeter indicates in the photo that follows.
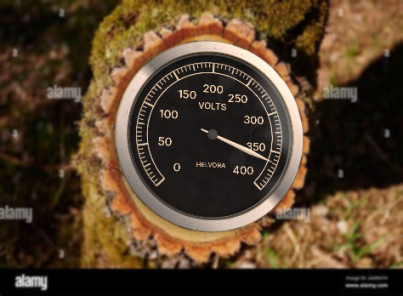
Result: 365 V
